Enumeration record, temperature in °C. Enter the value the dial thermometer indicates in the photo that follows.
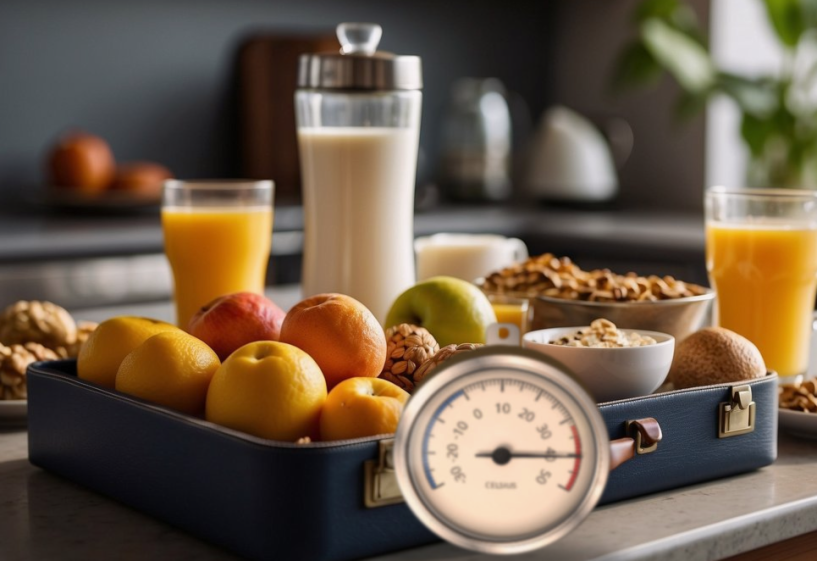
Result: 40 °C
